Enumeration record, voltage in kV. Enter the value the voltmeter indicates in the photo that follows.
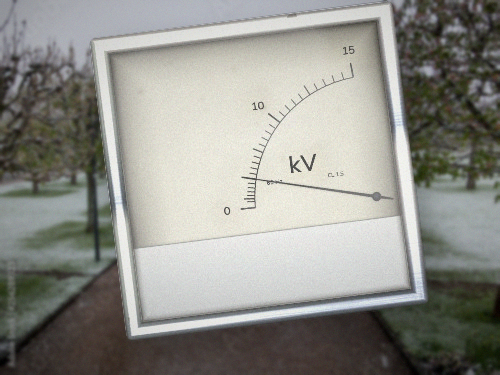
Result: 5 kV
